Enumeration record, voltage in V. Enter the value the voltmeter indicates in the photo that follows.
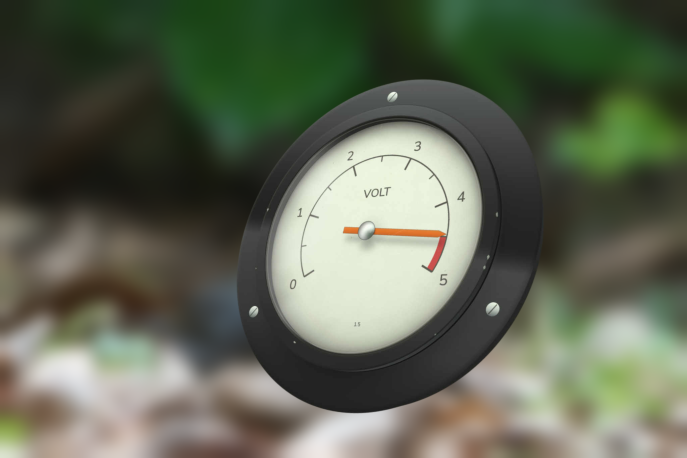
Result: 4.5 V
